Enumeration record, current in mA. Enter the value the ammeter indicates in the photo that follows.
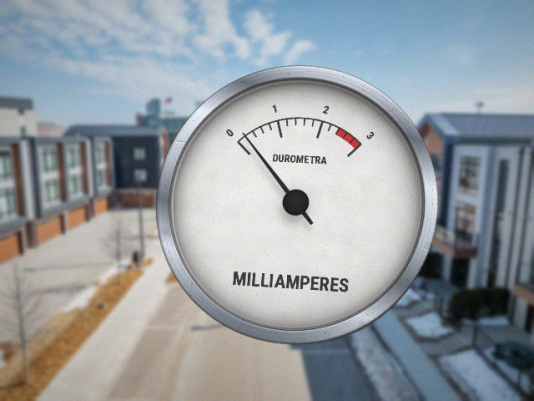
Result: 0.2 mA
